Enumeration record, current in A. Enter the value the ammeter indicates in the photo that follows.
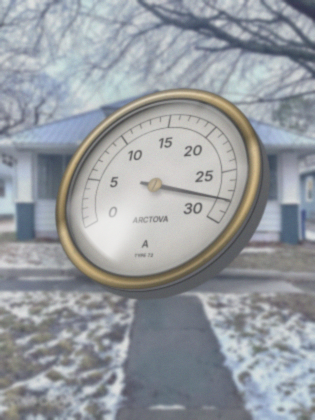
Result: 28 A
